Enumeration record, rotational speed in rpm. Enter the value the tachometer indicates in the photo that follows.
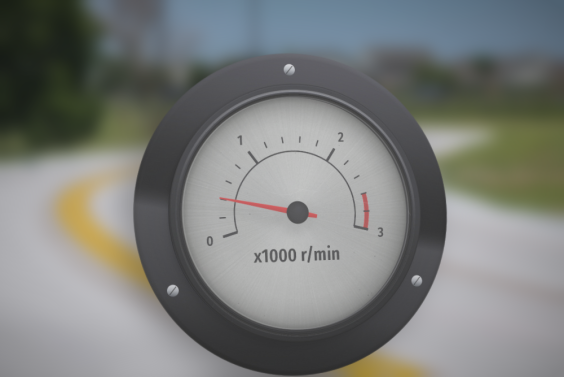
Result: 400 rpm
